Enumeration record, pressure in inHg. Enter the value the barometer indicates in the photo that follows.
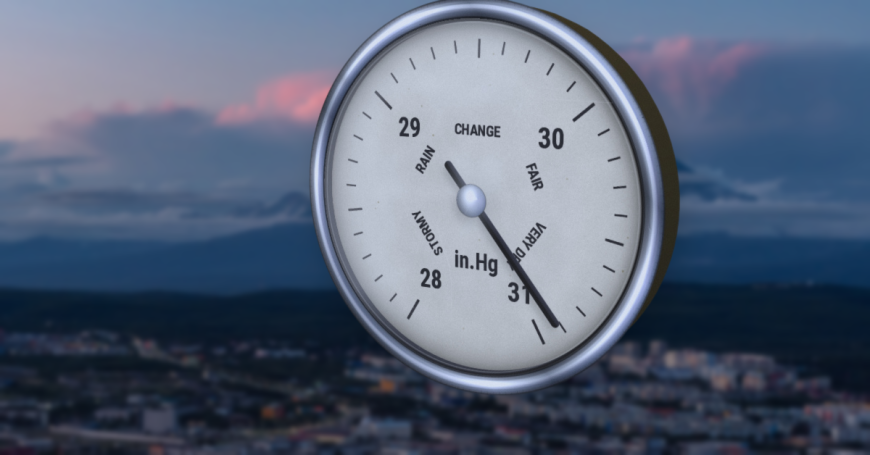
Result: 30.9 inHg
